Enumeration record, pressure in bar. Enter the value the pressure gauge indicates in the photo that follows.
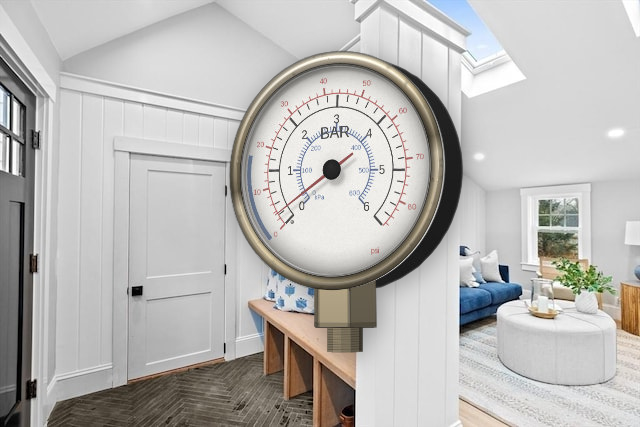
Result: 0.2 bar
